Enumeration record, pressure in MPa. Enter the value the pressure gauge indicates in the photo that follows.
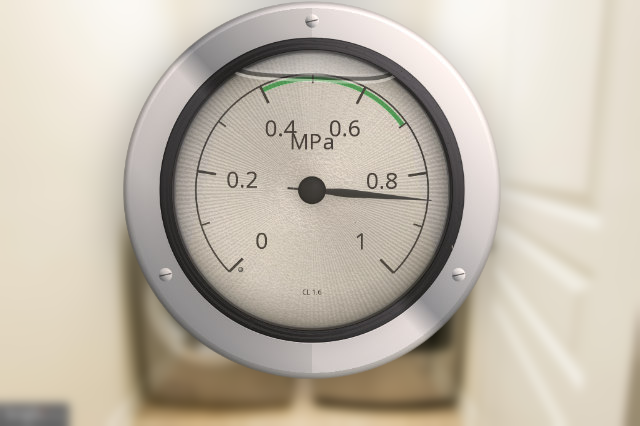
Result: 0.85 MPa
